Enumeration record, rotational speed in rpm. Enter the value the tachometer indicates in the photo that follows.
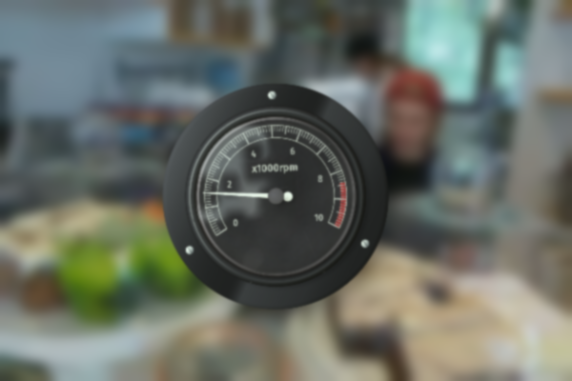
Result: 1500 rpm
